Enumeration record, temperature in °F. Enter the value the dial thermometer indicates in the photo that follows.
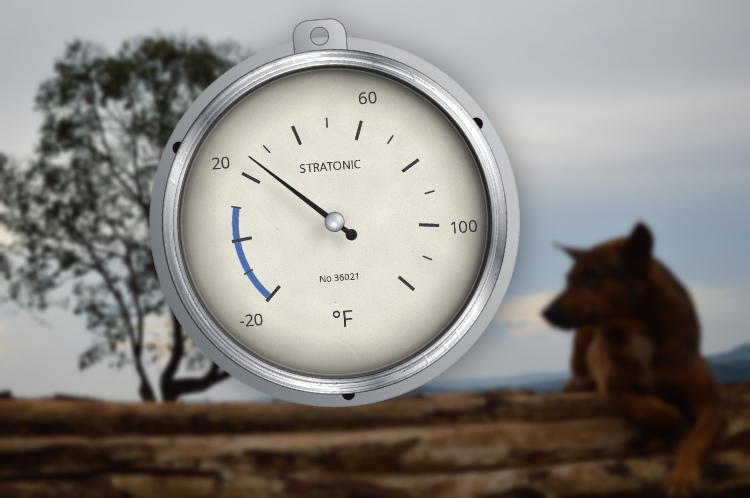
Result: 25 °F
